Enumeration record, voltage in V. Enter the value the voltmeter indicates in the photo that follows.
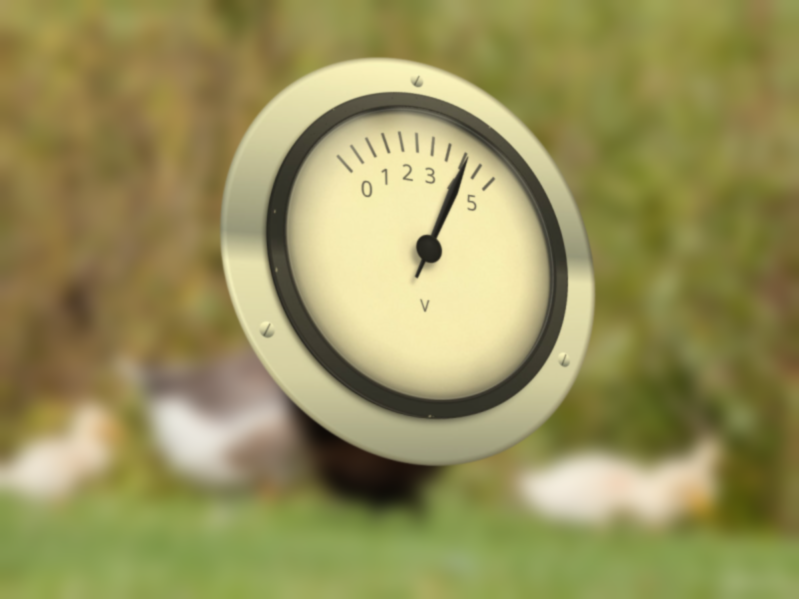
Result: 4 V
